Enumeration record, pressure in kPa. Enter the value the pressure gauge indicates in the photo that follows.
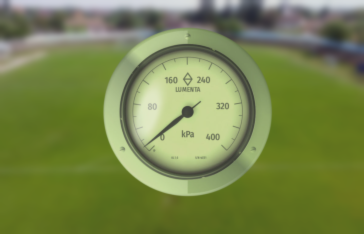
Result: 10 kPa
